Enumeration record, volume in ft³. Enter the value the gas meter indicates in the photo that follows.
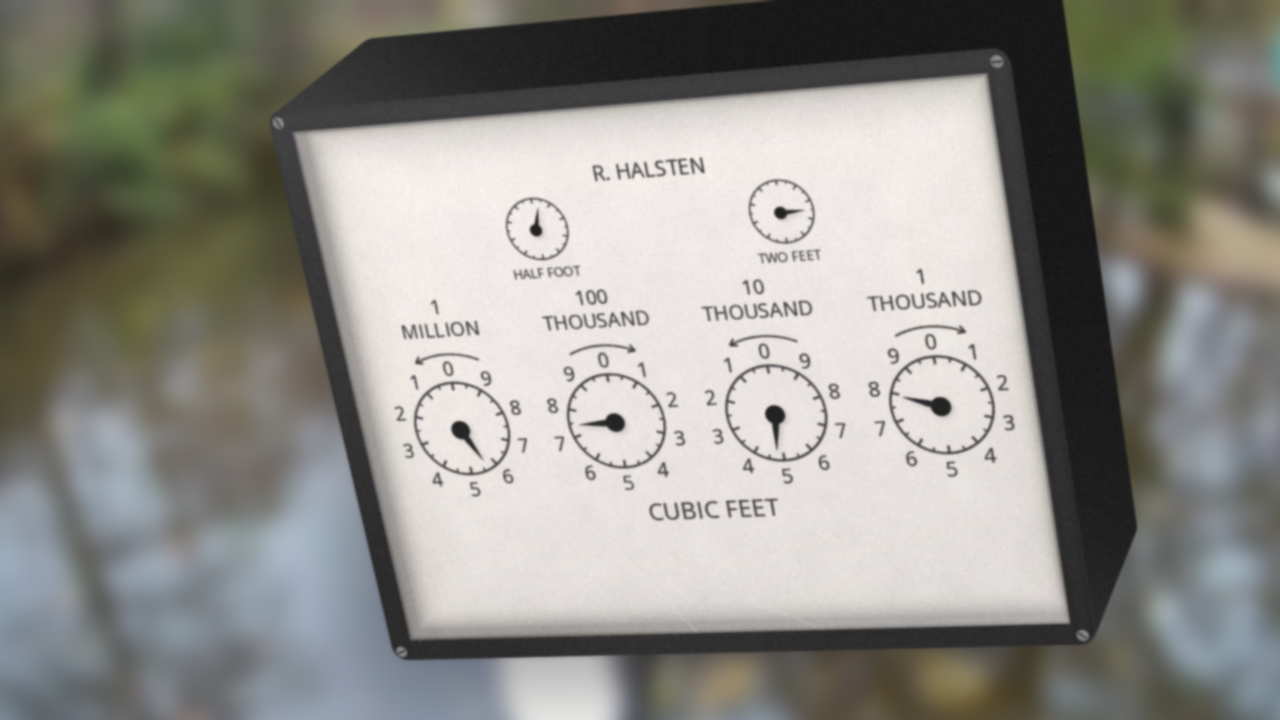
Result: 574800 ft³
